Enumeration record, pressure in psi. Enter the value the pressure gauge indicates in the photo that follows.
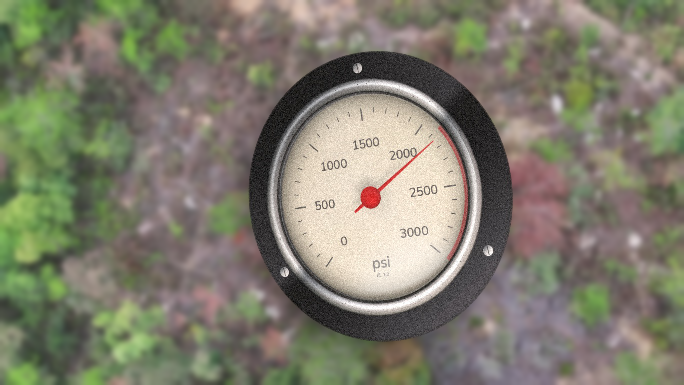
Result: 2150 psi
